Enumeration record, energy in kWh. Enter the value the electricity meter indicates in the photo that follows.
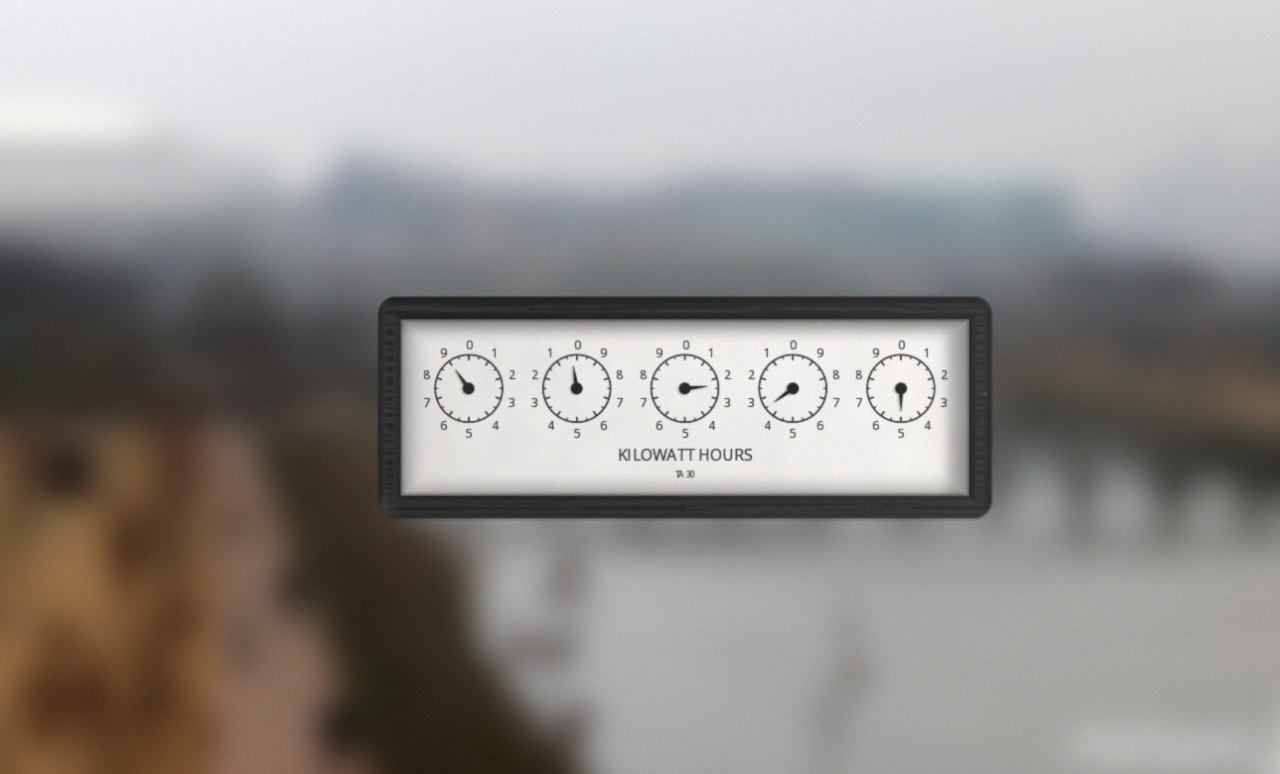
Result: 90235 kWh
